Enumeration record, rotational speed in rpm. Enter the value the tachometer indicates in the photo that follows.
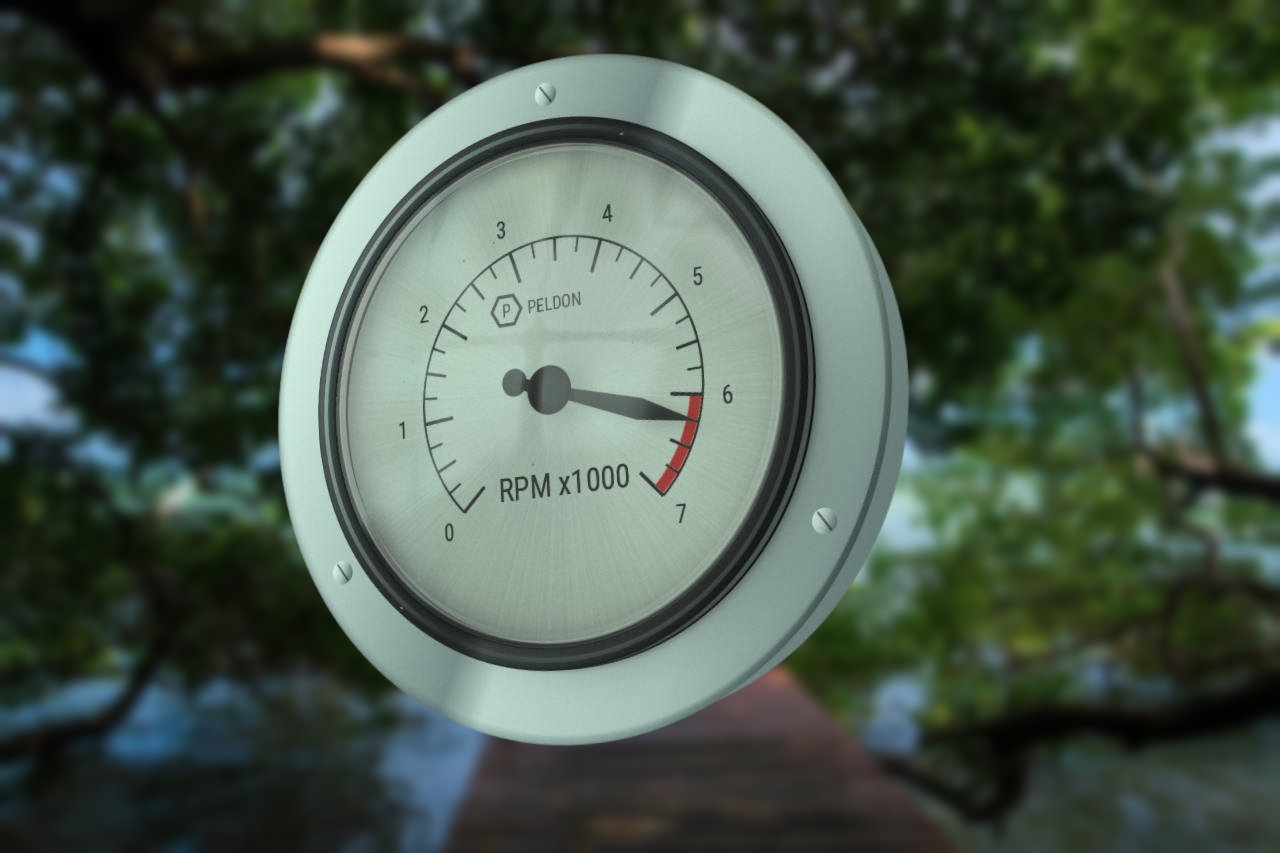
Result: 6250 rpm
